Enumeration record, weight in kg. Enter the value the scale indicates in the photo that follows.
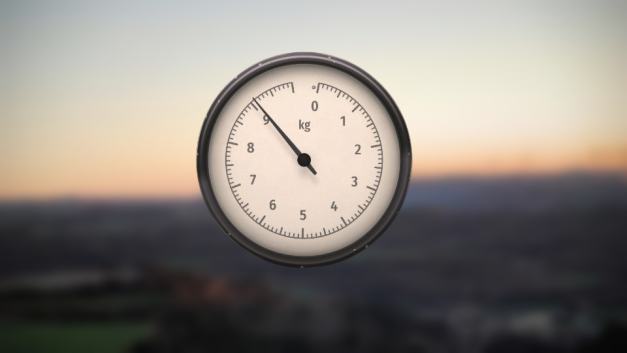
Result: 9.1 kg
